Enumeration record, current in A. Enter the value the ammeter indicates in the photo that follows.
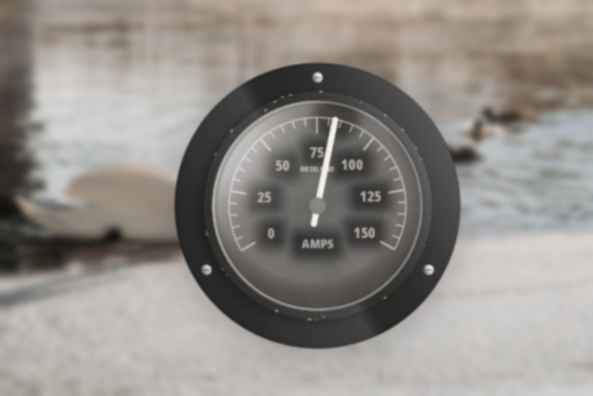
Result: 82.5 A
